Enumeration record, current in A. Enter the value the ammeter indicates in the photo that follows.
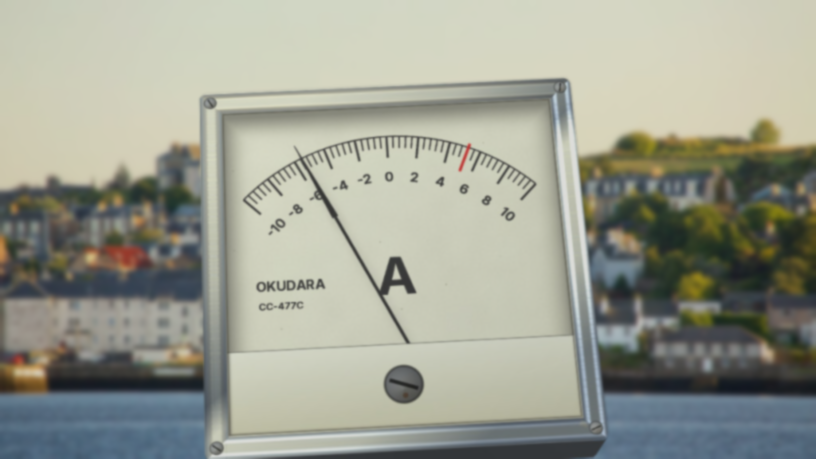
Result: -5.6 A
